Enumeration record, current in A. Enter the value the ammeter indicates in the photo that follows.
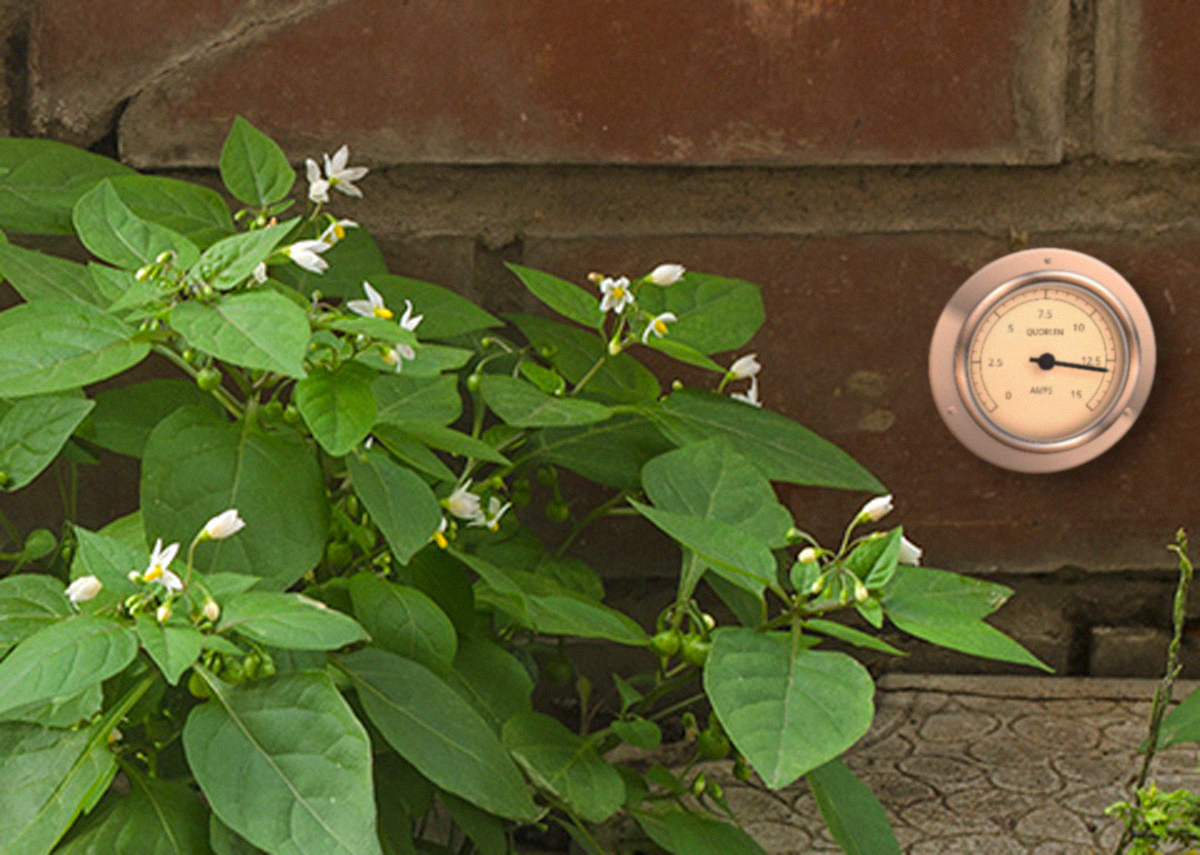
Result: 13 A
